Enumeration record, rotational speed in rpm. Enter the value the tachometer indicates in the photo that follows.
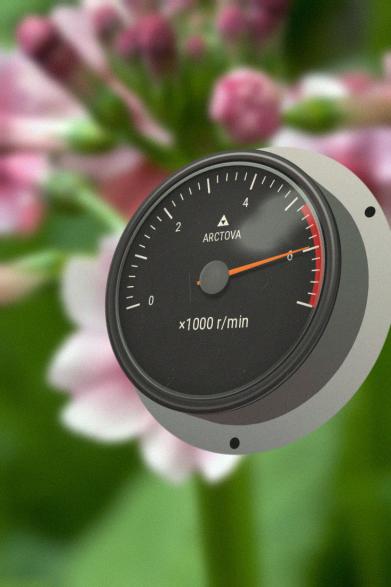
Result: 6000 rpm
